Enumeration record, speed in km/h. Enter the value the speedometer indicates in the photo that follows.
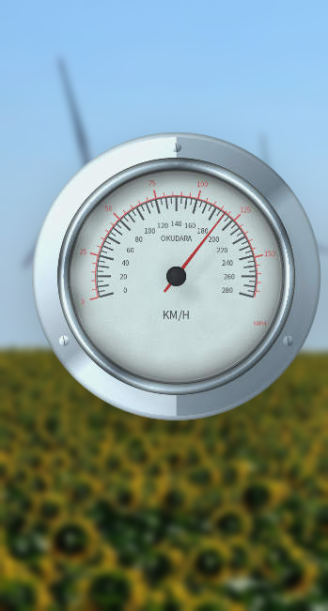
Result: 190 km/h
